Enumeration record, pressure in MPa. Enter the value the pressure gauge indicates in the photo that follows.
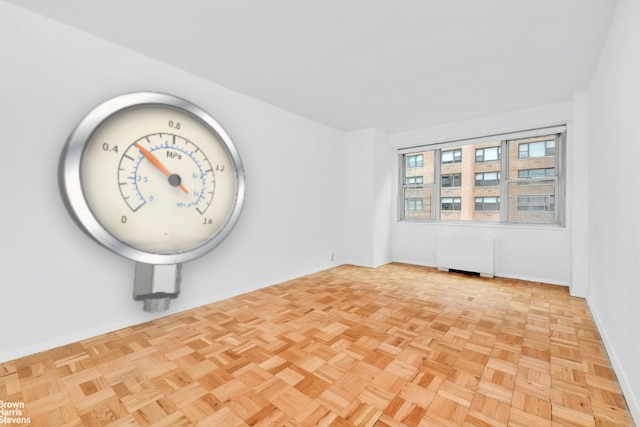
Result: 0.5 MPa
